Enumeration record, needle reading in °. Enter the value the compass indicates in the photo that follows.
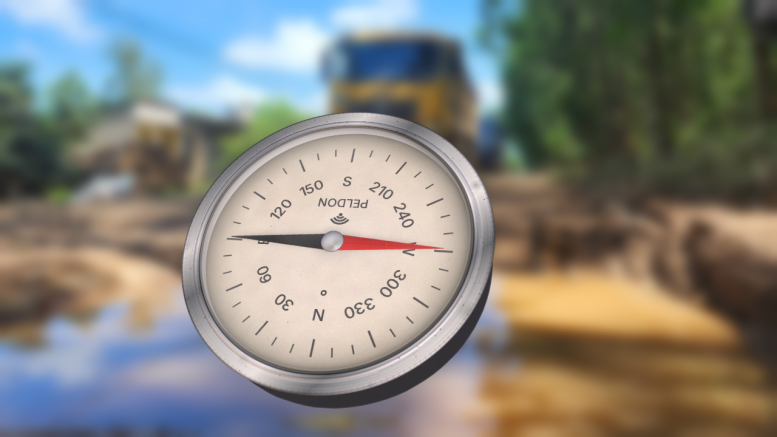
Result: 270 °
